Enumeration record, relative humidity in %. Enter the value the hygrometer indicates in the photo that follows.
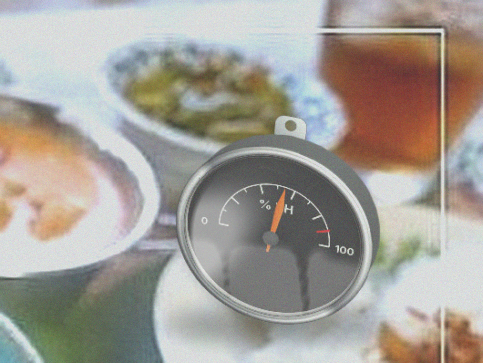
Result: 55 %
